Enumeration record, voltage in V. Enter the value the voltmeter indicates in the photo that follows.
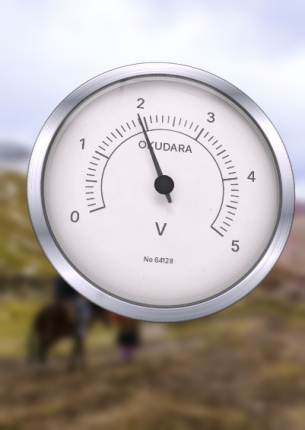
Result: 1.9 V
